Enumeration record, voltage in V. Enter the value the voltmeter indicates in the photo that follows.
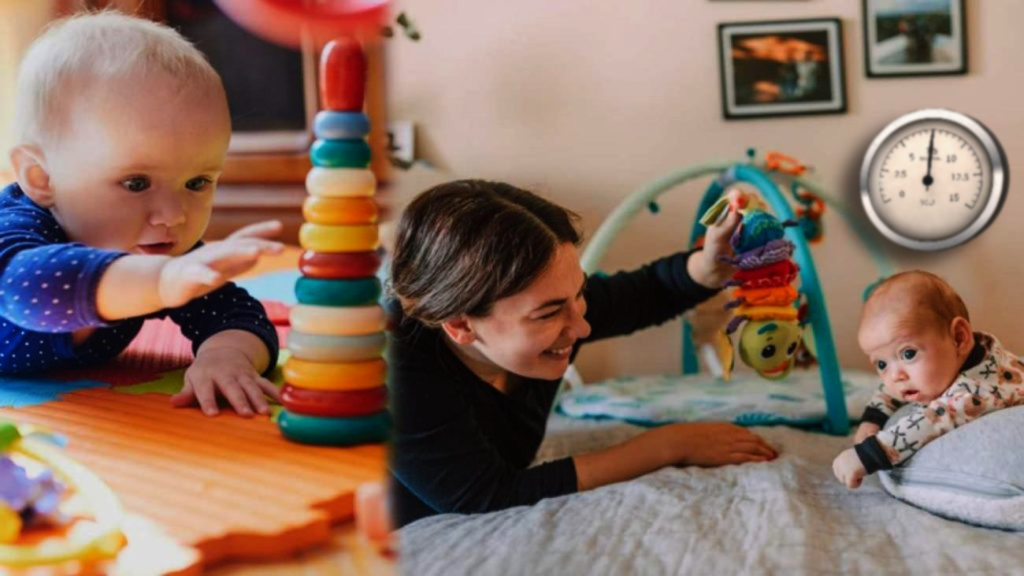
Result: 7.5 V
